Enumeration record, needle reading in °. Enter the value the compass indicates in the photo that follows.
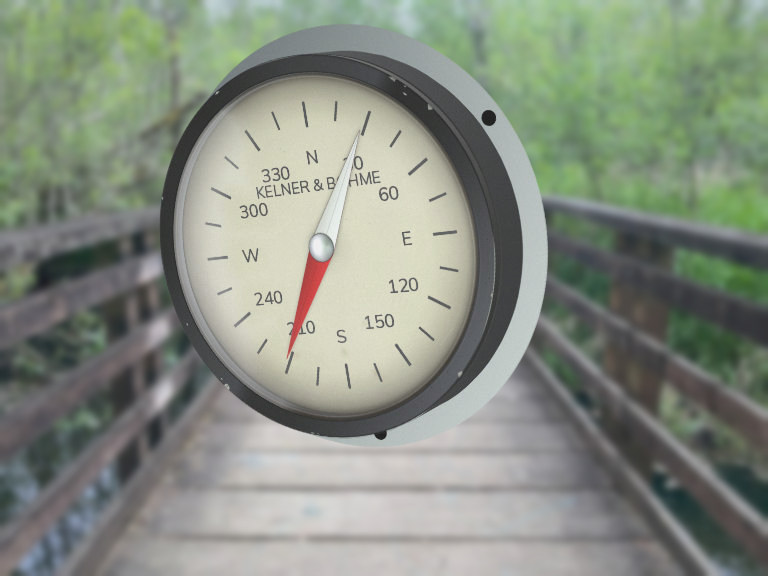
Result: 210 °
